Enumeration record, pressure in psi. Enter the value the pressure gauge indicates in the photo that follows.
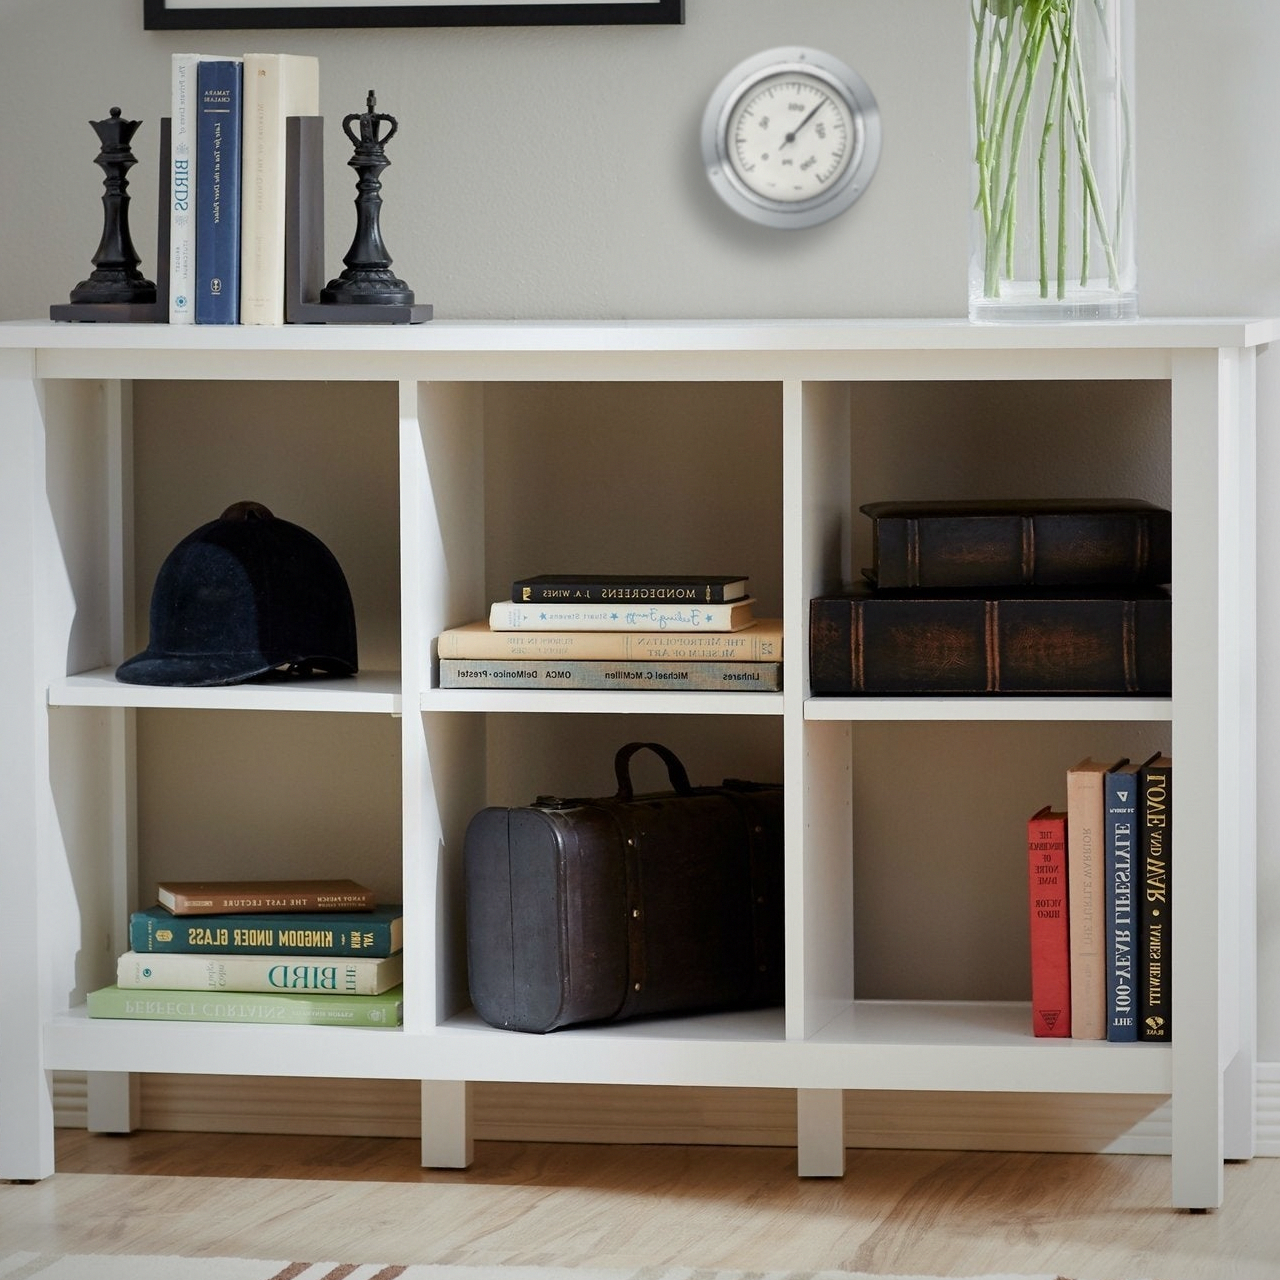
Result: 125 psi
